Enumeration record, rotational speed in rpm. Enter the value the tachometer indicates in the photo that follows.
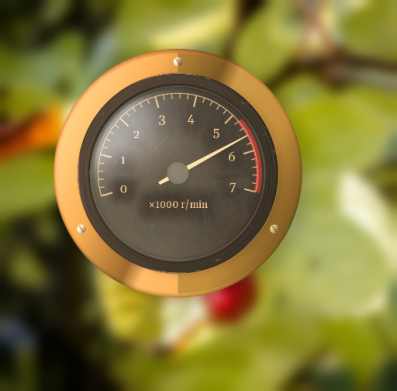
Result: 5600 rpm
